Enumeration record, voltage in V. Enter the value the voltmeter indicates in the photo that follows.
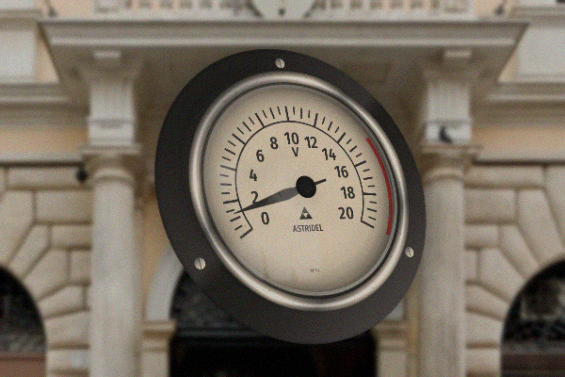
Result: 1.25 V
